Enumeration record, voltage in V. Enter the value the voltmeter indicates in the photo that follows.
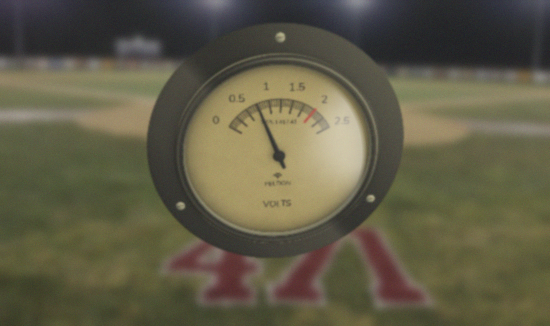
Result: 0.75 V
